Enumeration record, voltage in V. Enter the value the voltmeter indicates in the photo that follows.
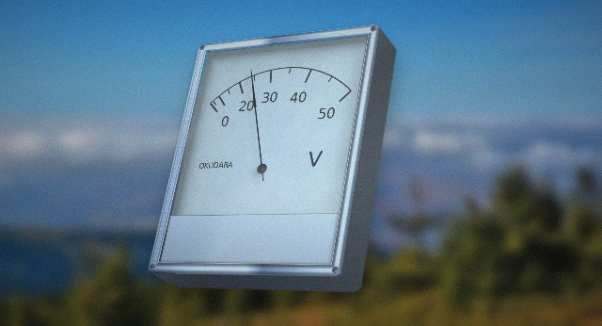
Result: 25 V
